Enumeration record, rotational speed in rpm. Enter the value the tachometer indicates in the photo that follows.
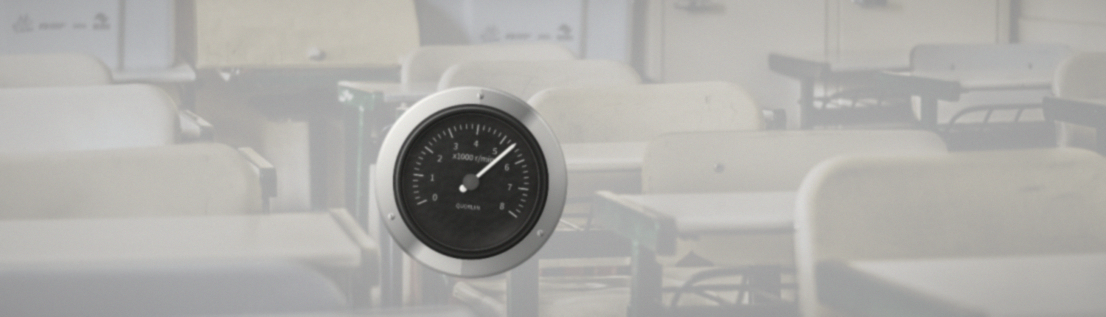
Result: 5400 rpm
